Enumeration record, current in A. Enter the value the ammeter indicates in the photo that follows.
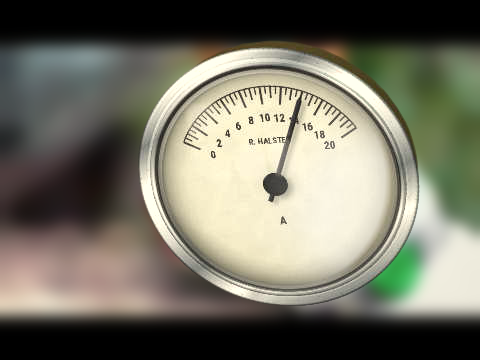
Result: 14 A
